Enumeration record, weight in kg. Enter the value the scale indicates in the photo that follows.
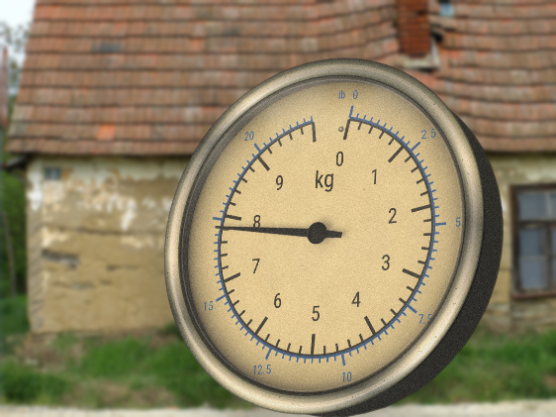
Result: 7.8 kg
